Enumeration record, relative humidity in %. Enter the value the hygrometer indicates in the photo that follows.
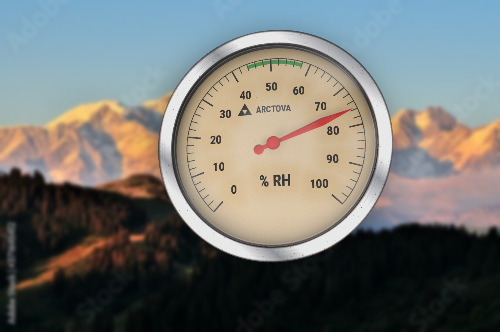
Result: 76 %
